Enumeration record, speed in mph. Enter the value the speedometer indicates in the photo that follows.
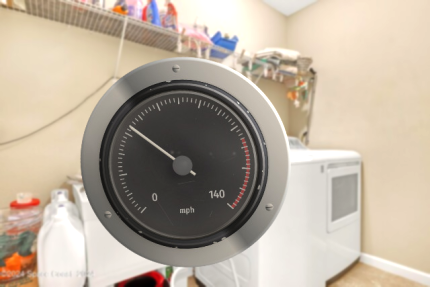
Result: 44 mph
